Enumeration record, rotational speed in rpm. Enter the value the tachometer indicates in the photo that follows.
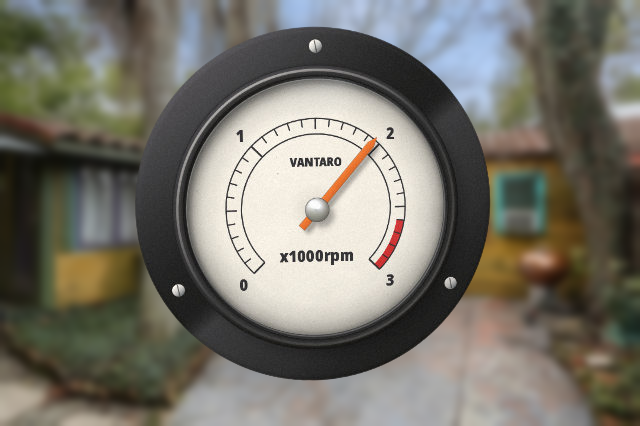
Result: 1950 rpm
